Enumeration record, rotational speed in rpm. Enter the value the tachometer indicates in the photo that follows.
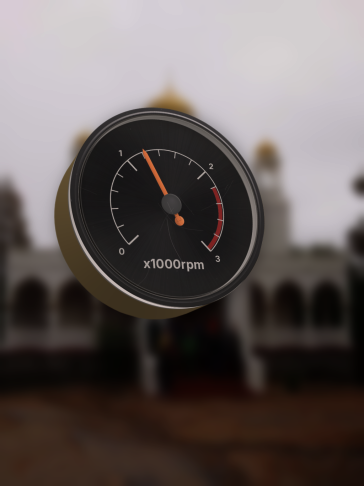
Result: 1200 rpm
